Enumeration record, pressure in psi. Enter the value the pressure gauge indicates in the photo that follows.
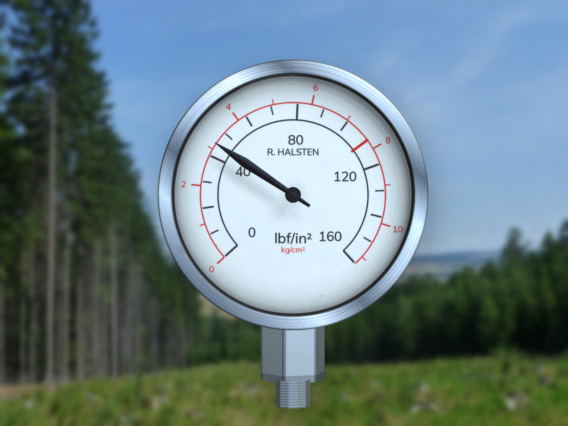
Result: 45 psi
